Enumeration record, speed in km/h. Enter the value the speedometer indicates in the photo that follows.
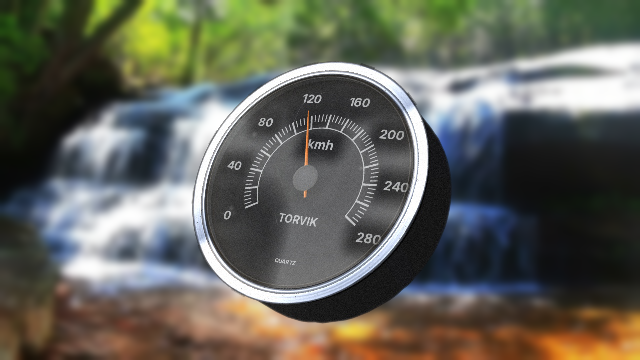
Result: 120 km/h
